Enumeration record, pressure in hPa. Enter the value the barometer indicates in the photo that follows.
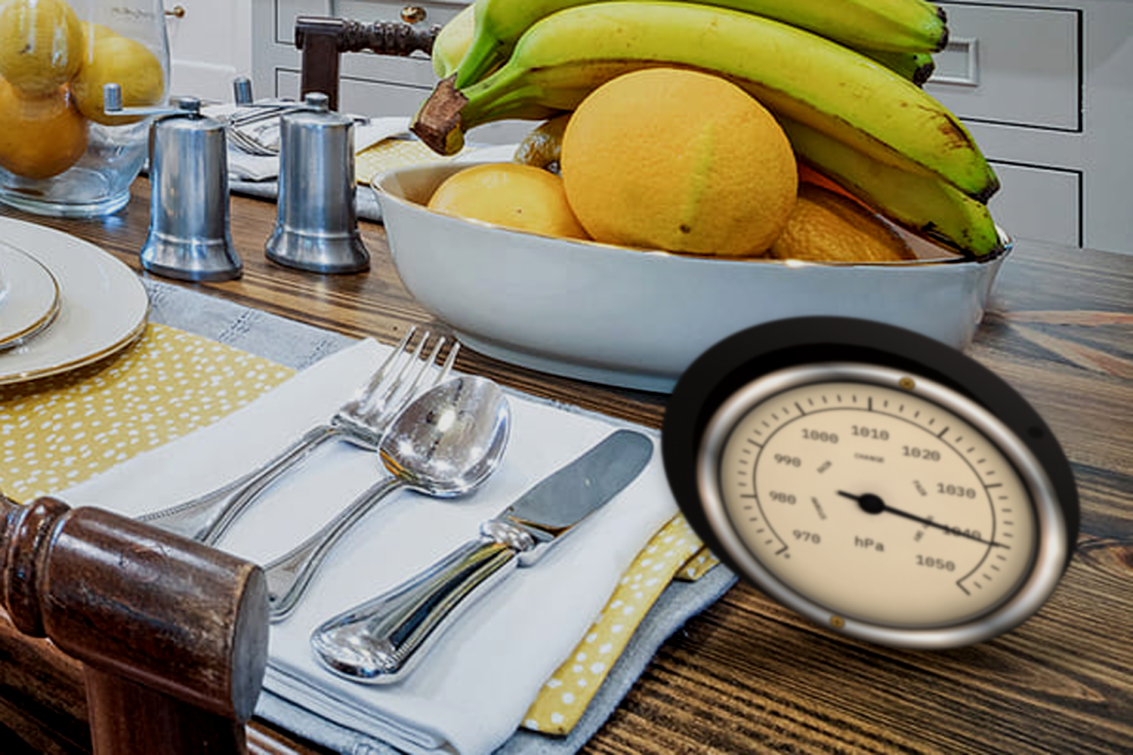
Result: 1040 hPa
